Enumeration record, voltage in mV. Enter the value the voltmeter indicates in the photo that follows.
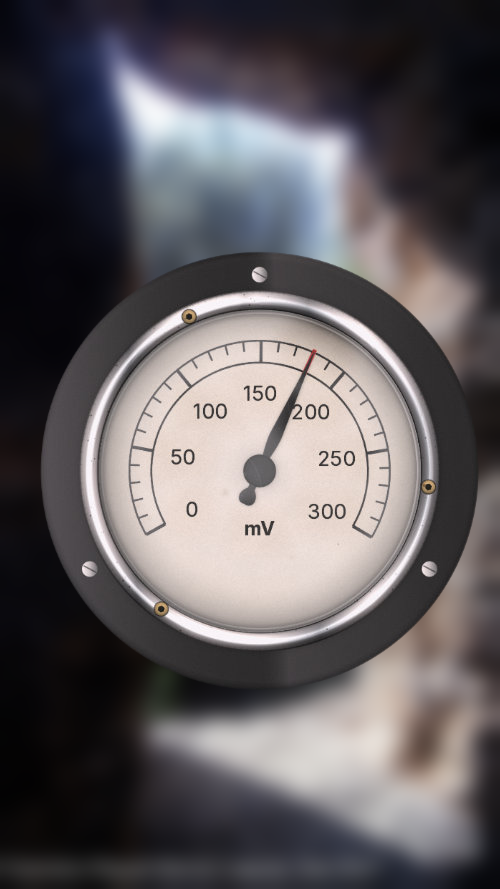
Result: 180 mV
